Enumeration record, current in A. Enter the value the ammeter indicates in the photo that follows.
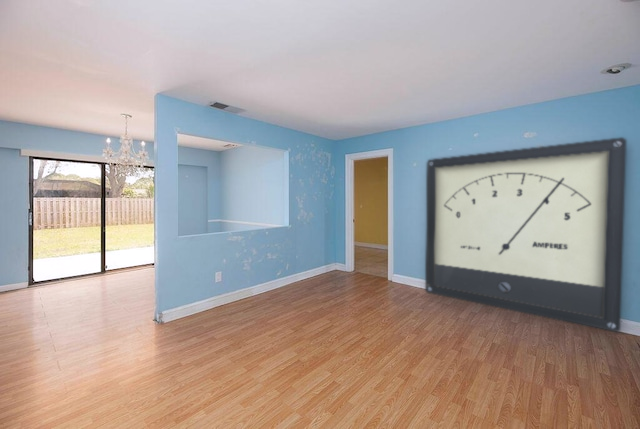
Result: 4 A
